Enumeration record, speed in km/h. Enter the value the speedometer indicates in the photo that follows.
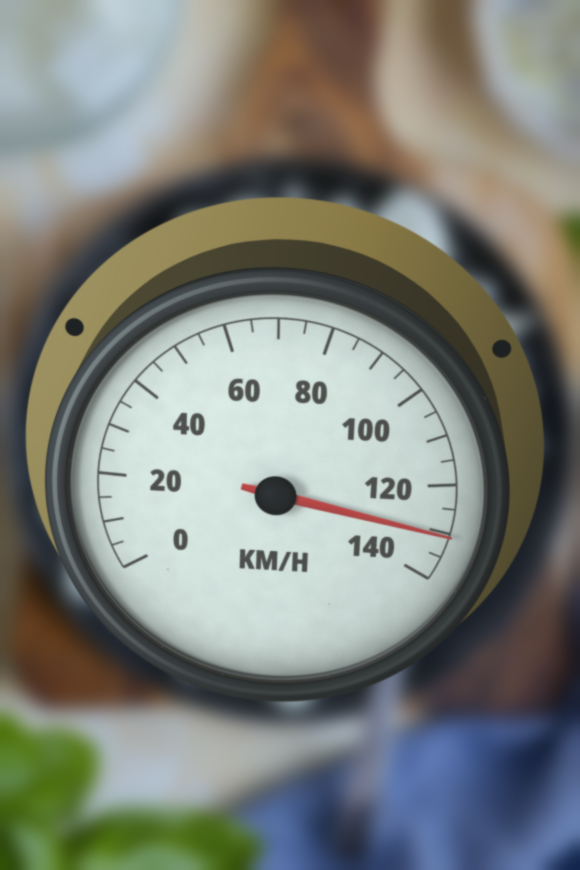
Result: 130 km/h
